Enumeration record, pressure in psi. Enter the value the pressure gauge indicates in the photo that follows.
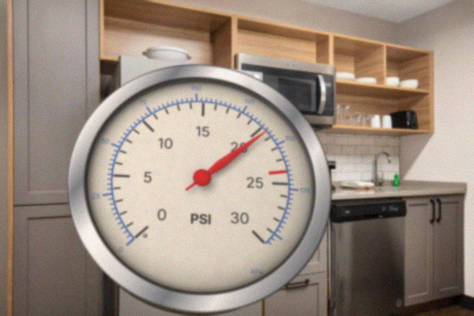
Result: 20.5 psi
